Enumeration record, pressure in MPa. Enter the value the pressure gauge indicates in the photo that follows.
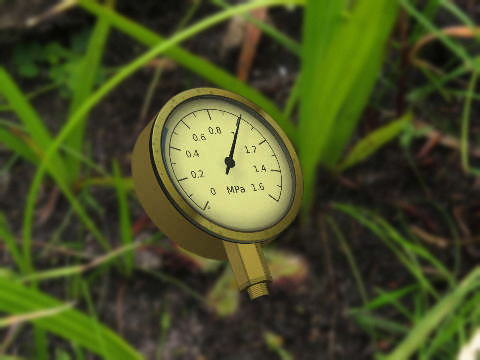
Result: 1 MPa
